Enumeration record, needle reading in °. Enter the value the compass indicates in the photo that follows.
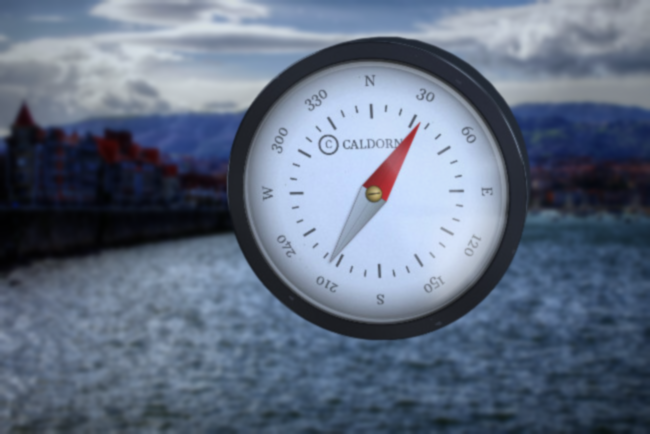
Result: 35 °
